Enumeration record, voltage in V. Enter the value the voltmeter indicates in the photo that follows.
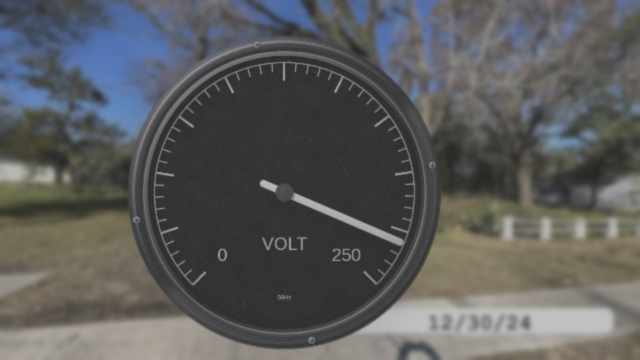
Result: 230 V
